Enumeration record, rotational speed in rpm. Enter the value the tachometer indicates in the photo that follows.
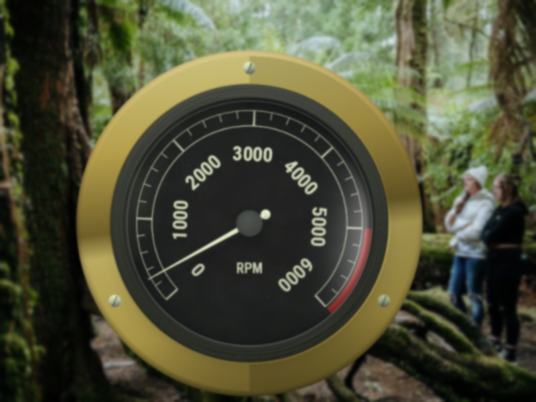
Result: 300 rpm
